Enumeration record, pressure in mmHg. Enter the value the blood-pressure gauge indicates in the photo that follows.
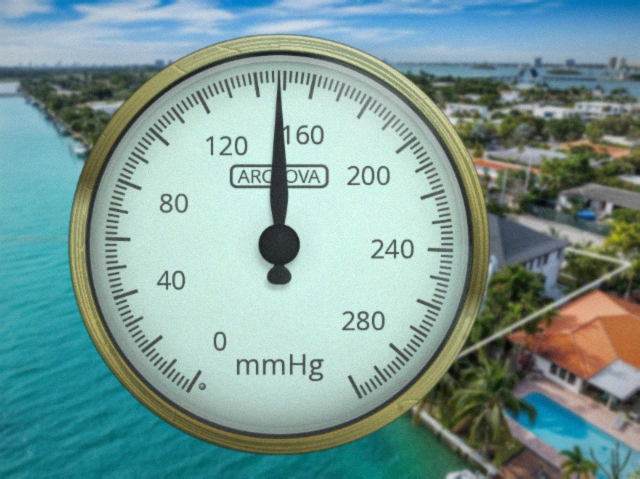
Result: 148 mmHg
